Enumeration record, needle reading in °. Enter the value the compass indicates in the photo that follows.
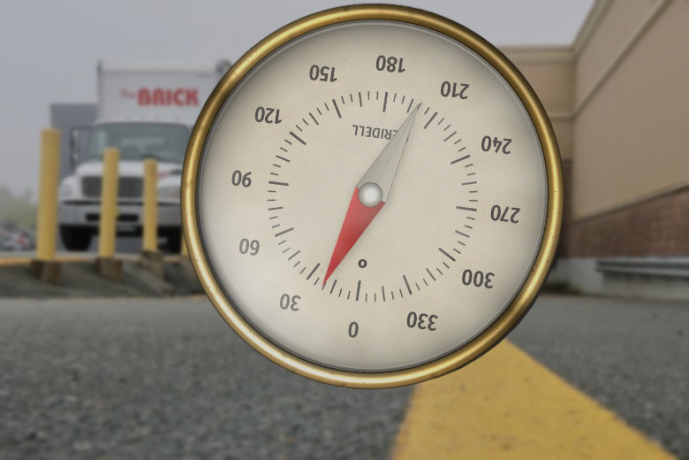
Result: 20 °
